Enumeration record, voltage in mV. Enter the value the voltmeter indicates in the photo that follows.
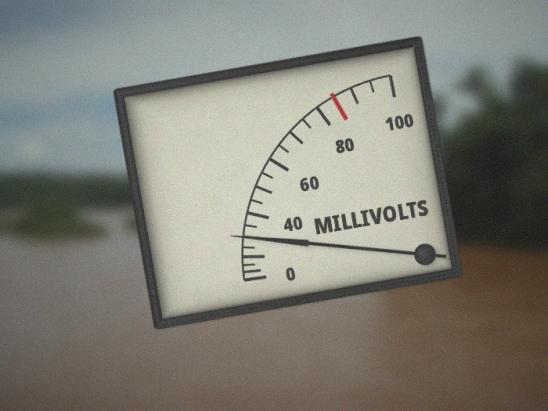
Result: 30 mV
